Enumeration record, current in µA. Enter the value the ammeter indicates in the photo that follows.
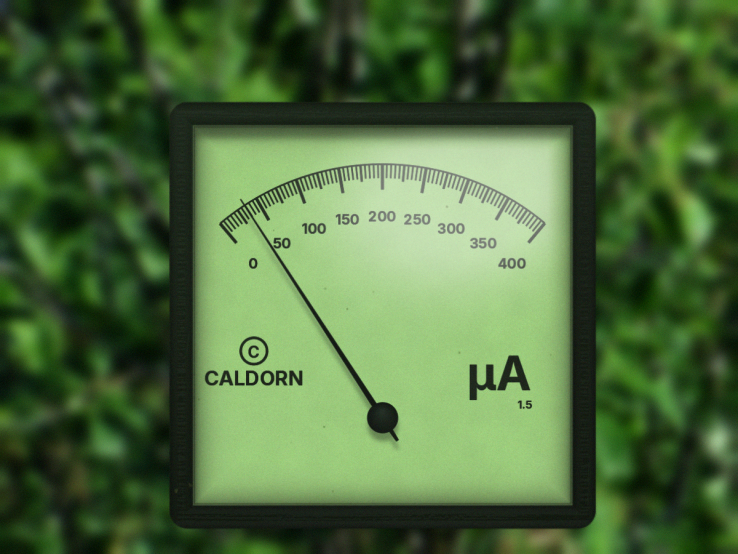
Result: 35 µA
